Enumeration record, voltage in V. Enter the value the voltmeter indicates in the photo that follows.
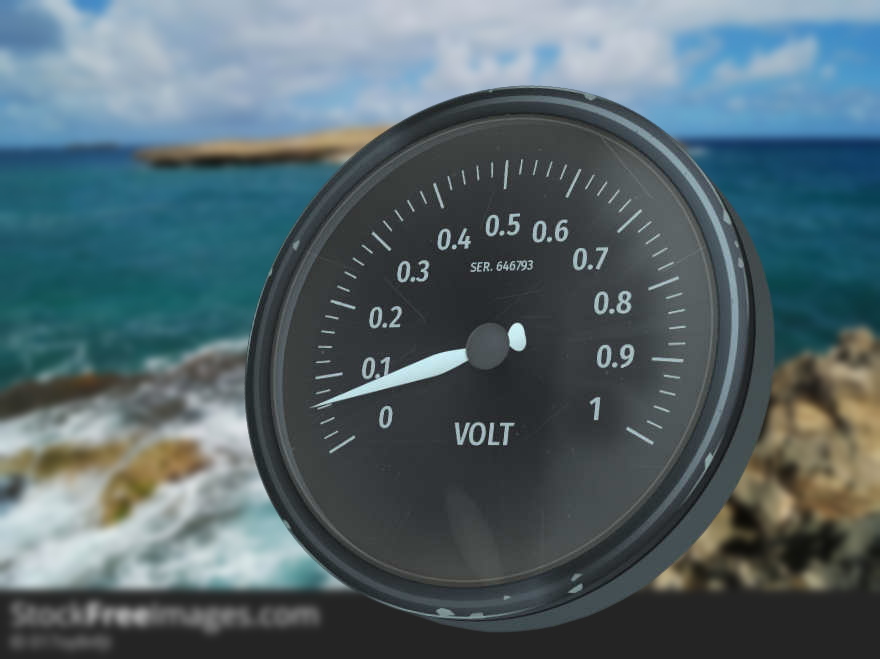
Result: 0.06 V
